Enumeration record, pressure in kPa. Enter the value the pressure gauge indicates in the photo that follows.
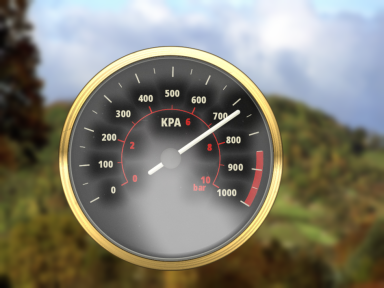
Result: 725 kPa
